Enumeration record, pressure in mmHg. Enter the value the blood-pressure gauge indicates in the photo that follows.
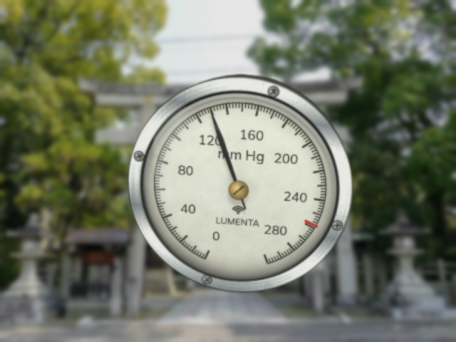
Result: 130 mmHg
